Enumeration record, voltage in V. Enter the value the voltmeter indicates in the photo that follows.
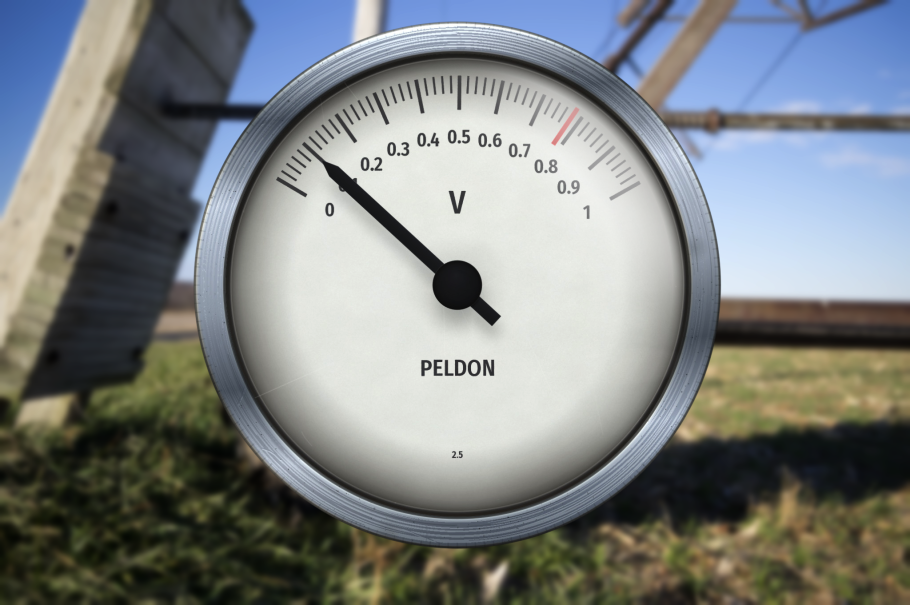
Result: 0.1 V
